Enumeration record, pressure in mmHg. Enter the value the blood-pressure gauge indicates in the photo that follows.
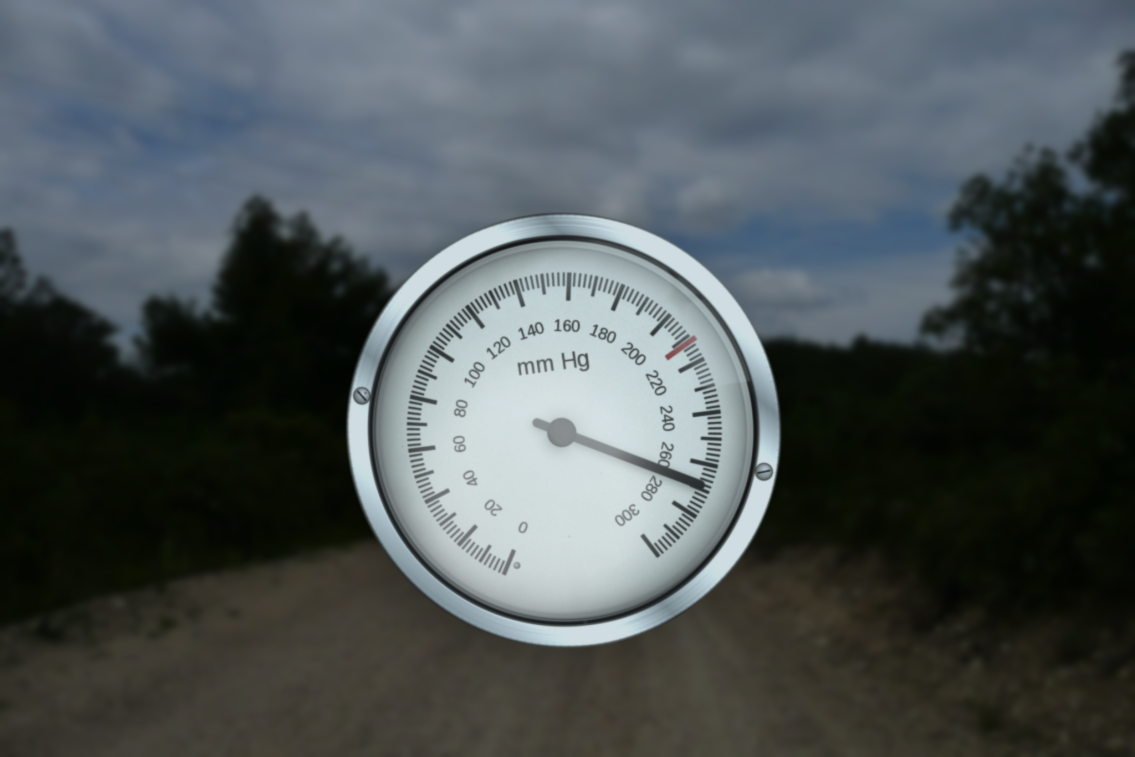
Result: 268 mmHg
